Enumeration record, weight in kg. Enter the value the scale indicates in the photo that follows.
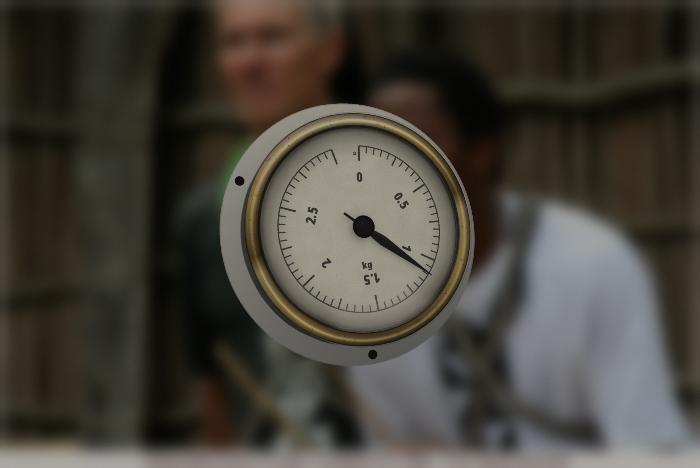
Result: 1.1 kg
